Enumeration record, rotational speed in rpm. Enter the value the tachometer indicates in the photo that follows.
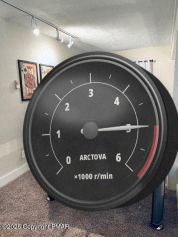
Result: 5000 rpm
